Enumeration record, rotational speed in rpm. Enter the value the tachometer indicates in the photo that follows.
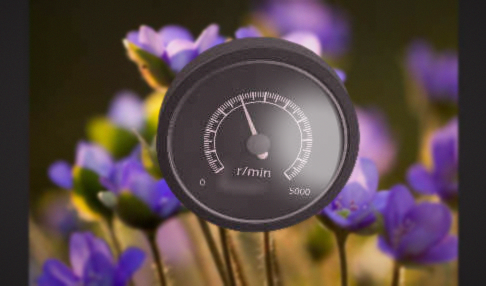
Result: 2000 rpm
